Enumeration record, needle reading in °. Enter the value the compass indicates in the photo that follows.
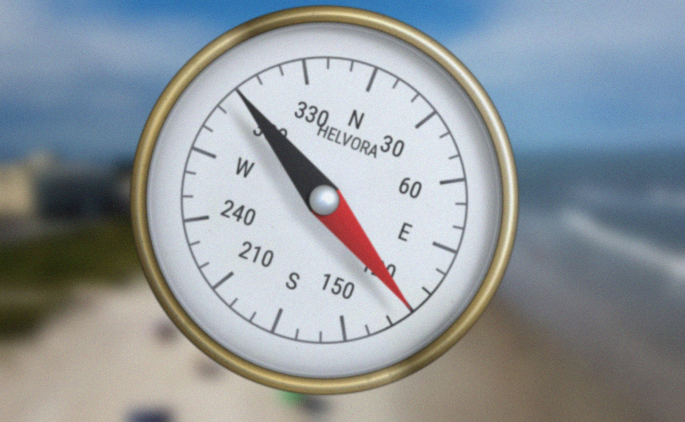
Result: 120 °
